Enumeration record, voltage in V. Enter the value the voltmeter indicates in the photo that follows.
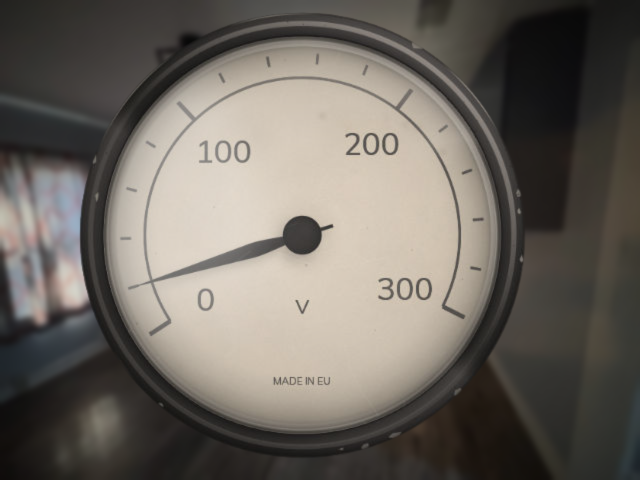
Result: 20 V
